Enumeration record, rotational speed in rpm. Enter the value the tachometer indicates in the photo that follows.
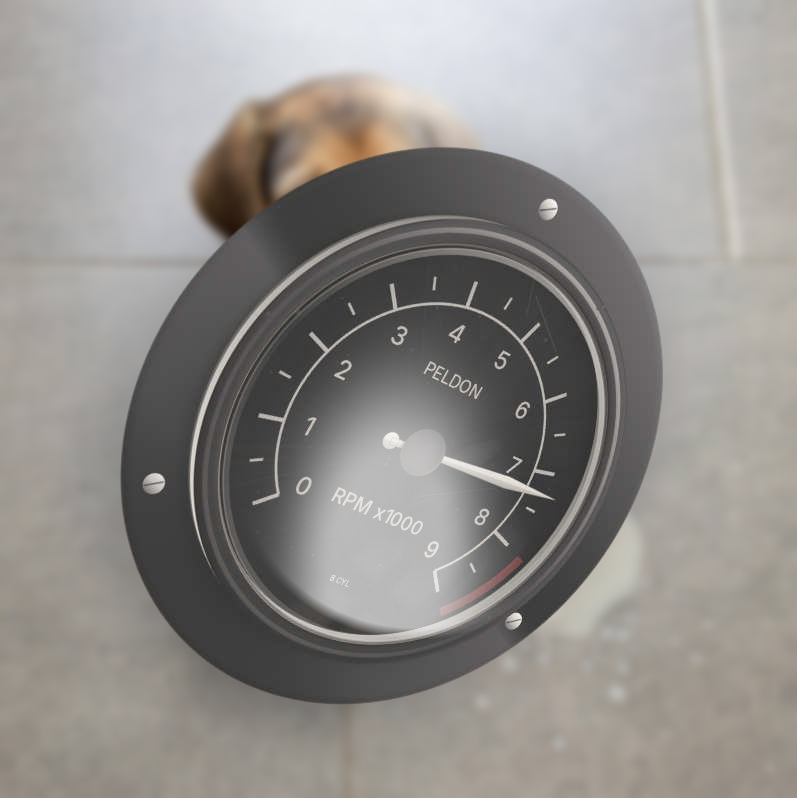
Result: 7250 rpm
